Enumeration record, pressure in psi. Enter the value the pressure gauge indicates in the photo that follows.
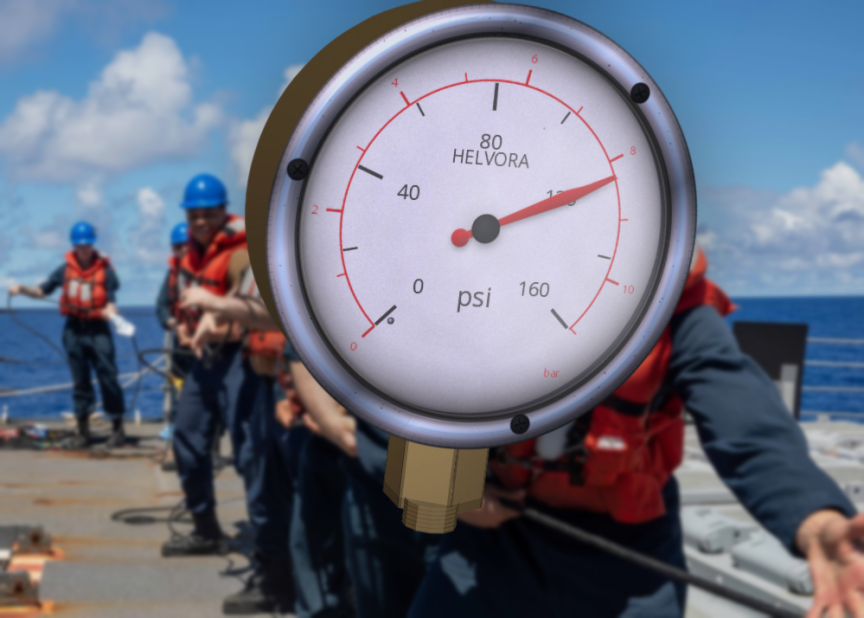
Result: 120 psi
